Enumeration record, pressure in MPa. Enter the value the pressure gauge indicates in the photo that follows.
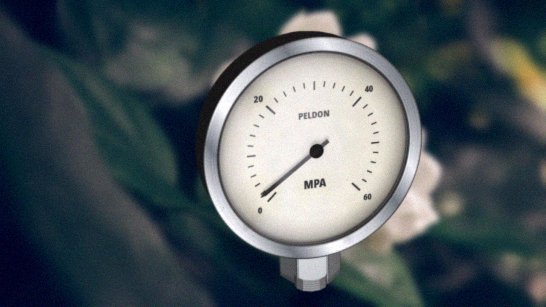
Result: 2 MPa
